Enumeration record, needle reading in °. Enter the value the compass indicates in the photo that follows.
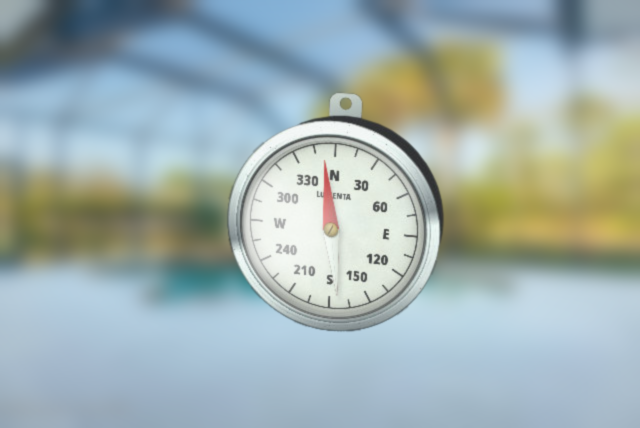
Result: 352.5 °
